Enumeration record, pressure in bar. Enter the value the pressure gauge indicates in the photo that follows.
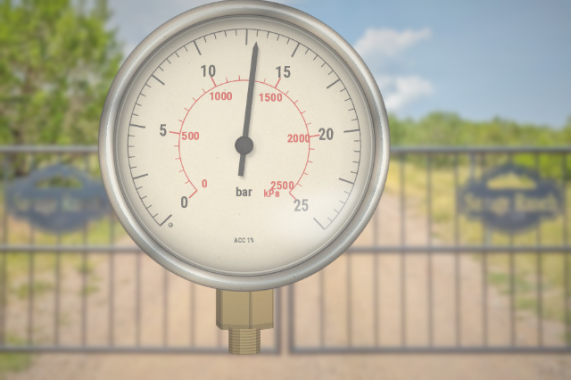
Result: 13 bar
